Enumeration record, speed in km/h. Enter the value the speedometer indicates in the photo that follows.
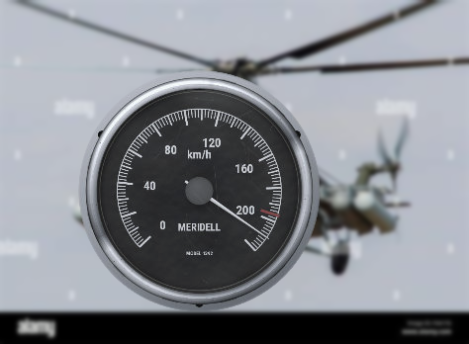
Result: 210 km/h
